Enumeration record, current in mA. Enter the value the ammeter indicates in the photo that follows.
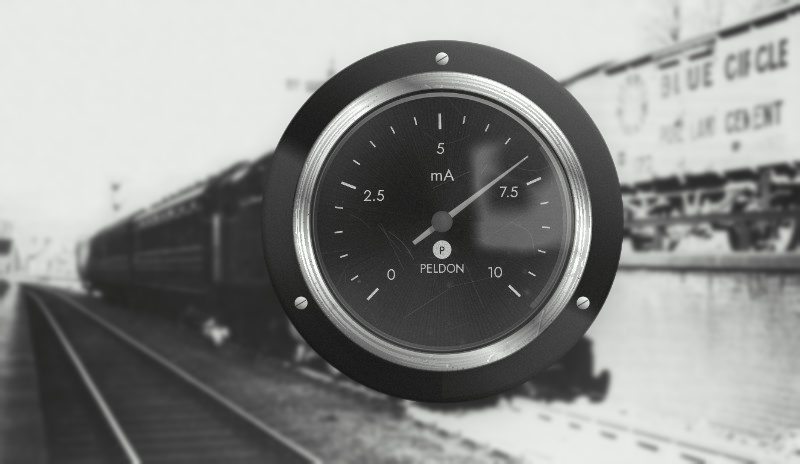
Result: 7 mA
